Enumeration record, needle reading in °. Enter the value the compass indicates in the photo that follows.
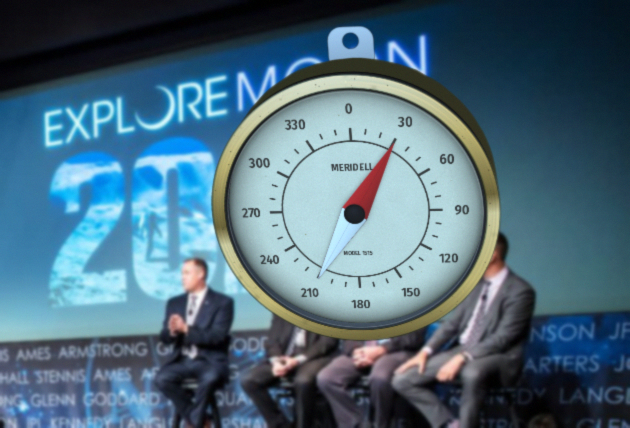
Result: 30 °
